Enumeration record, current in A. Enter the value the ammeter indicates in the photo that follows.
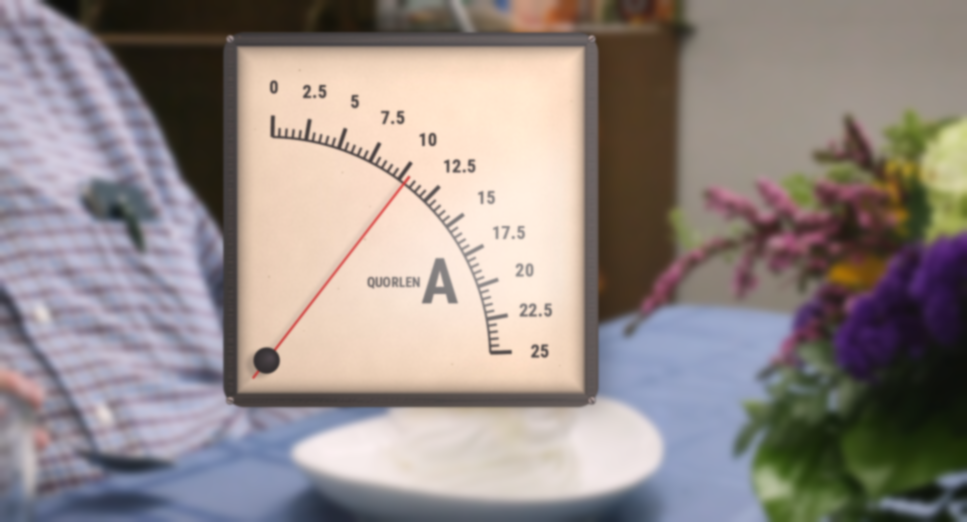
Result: 10.5 A
